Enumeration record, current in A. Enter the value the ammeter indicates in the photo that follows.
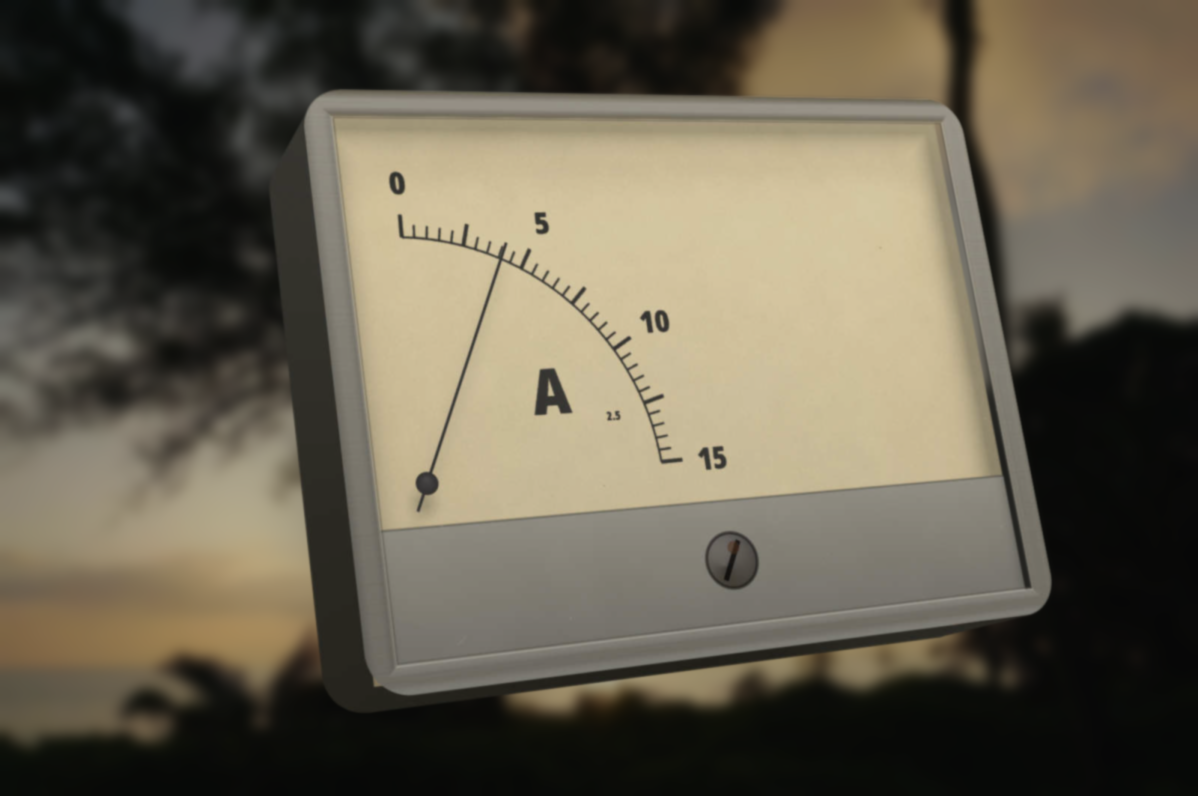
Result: 4 A
